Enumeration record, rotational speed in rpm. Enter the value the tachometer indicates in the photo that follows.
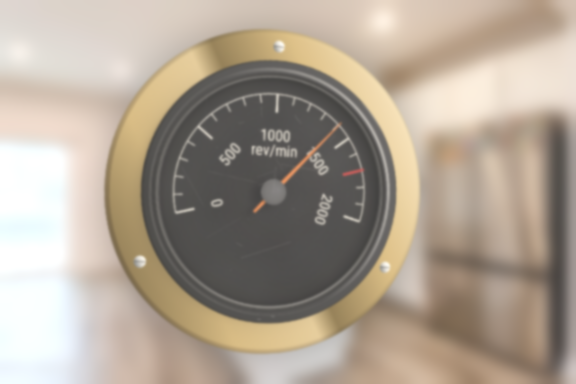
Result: 1400 rpm
